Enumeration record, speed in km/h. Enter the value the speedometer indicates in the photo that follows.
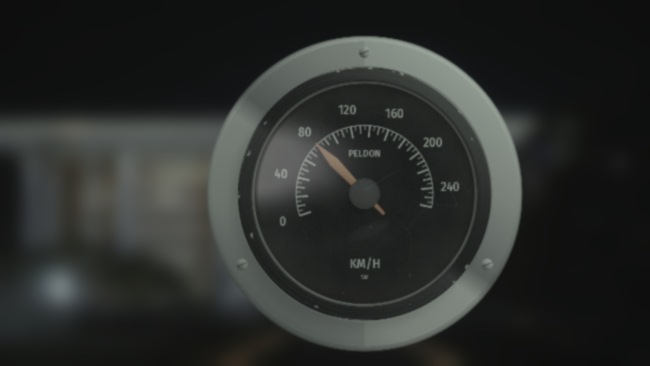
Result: 80 km/h
